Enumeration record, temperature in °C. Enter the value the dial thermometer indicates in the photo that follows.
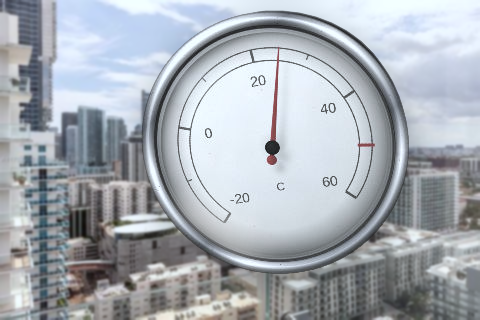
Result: 25 °C
